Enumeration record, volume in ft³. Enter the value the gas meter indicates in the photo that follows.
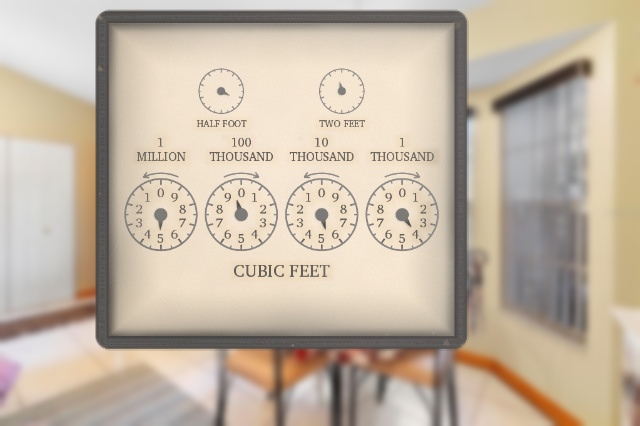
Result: 495400 ft³
